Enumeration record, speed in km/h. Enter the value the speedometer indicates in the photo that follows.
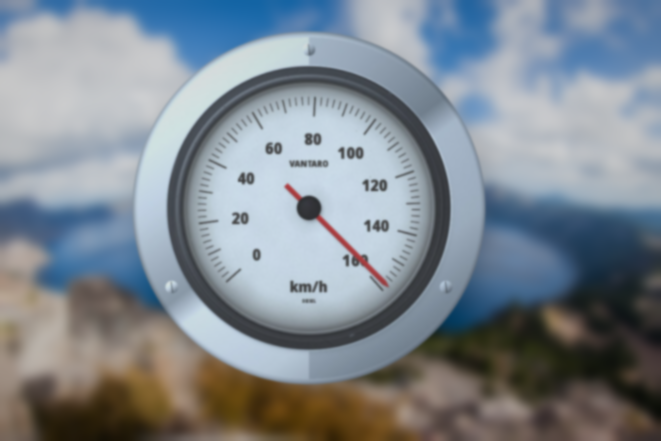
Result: 158 km/h
